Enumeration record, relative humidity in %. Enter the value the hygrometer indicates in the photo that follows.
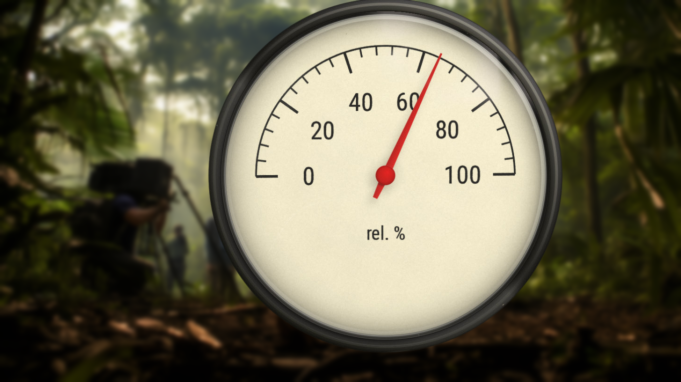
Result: 64 %
